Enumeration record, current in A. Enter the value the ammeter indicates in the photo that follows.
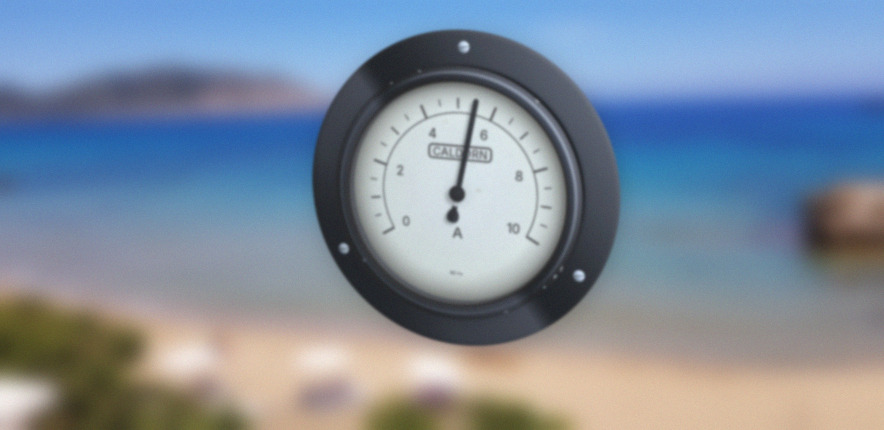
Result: 5.5 A
